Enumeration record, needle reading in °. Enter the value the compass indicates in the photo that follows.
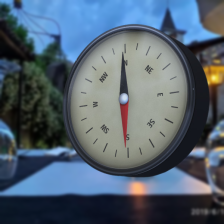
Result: 180 °
